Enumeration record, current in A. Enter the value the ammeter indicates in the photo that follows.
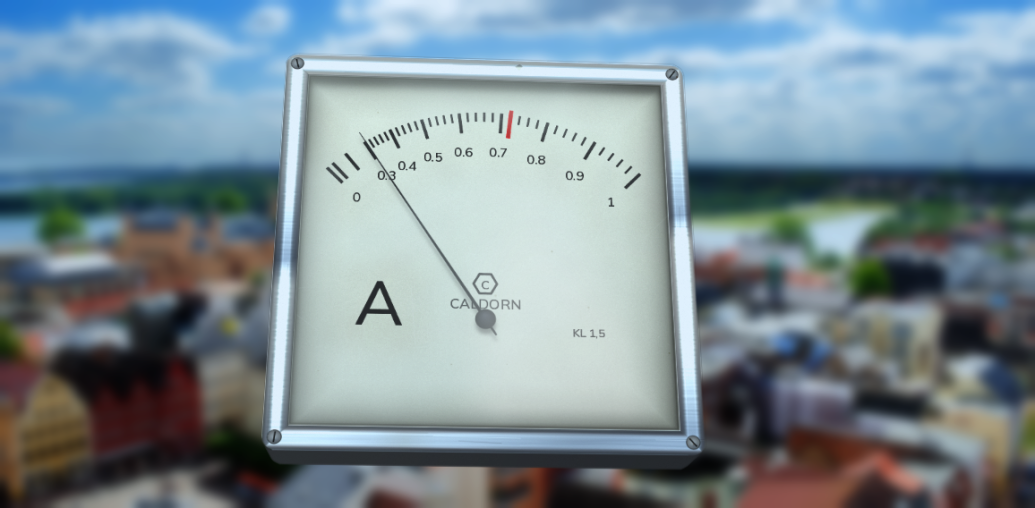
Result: 0.3 A
